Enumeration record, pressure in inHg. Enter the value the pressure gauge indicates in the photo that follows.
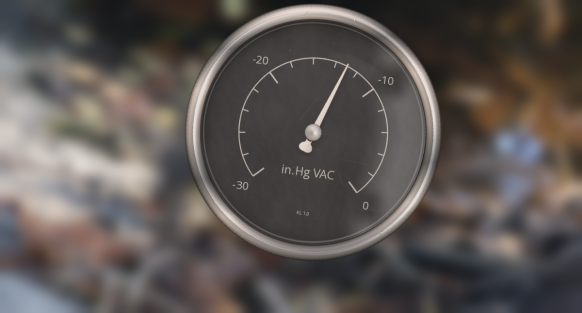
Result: -13 inHg
